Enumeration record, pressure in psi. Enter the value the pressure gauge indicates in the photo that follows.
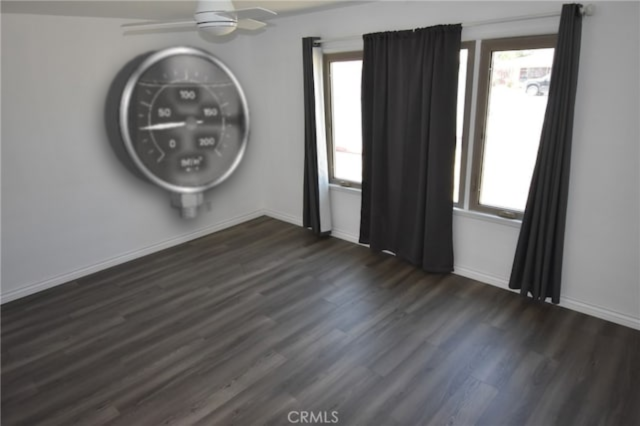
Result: 30 psi
